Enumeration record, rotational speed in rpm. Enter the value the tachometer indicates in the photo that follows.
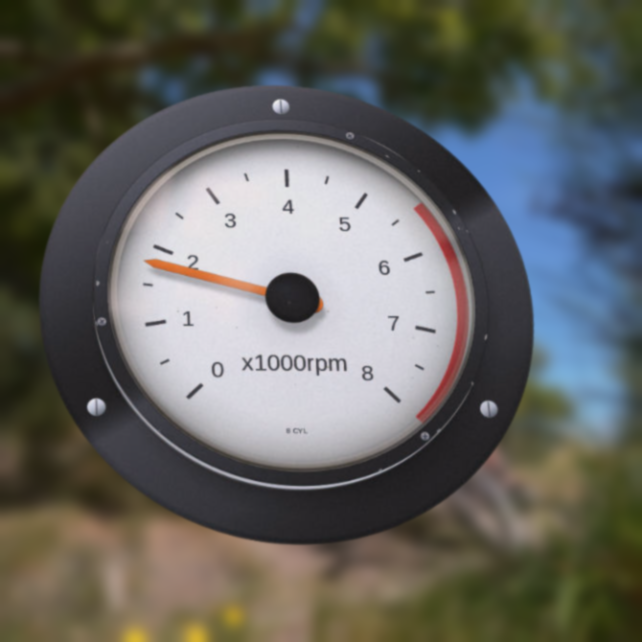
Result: 1750 rpm
